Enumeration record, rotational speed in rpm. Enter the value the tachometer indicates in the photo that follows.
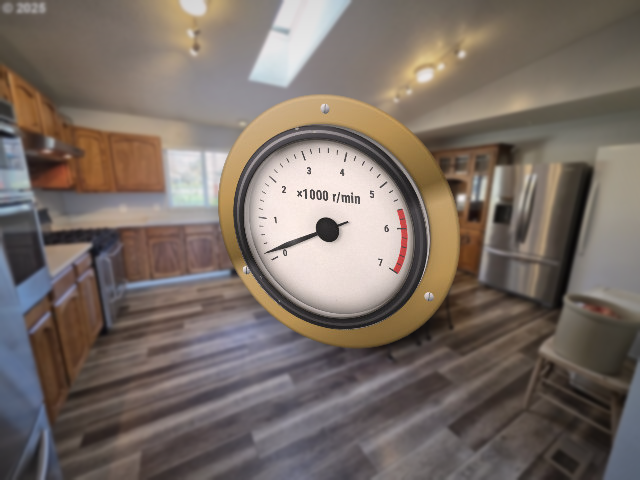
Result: 200 rpm
